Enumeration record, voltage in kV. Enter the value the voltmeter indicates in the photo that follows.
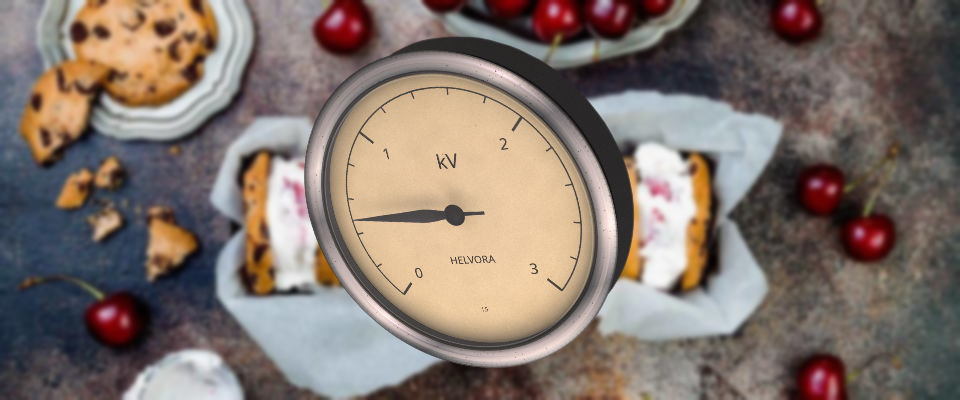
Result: 0.5 kV
